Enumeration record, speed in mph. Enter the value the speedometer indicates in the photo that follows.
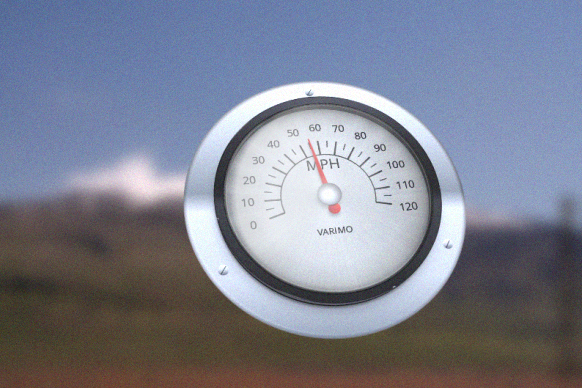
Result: 55 mph
